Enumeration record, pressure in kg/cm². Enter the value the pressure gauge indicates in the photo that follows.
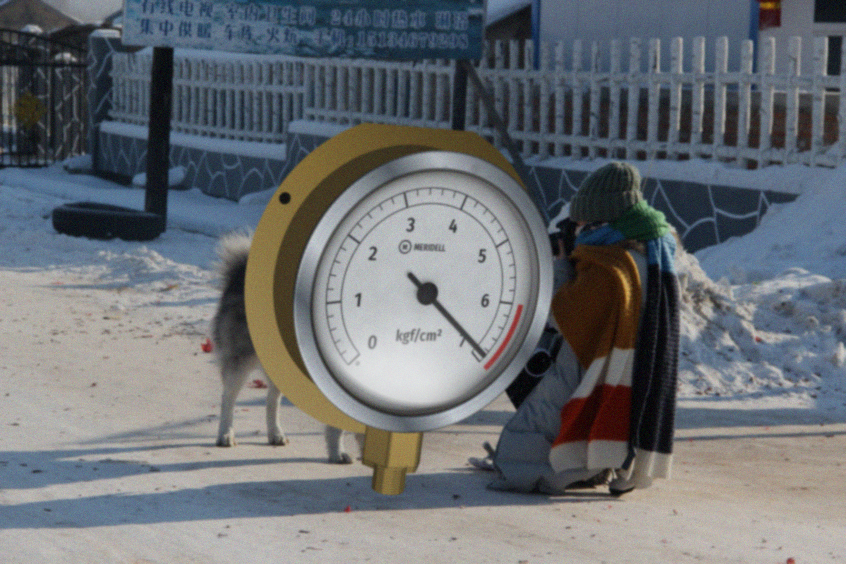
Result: 6.9 kg/cm²
